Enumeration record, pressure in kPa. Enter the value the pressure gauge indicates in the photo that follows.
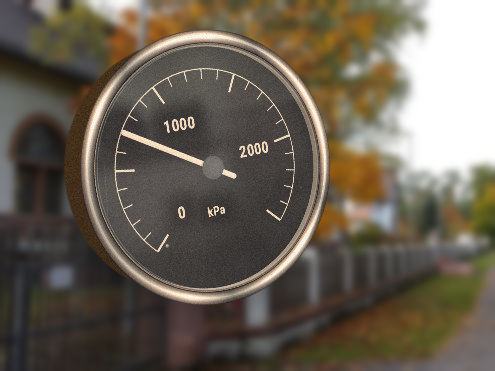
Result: 700 kPa
